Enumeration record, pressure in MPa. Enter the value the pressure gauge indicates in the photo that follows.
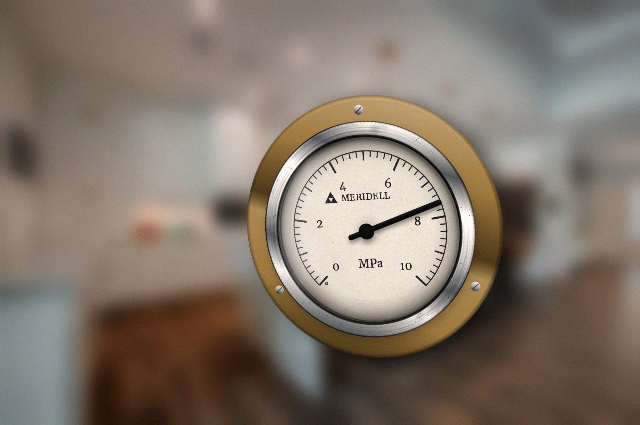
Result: 7.6 MPa
